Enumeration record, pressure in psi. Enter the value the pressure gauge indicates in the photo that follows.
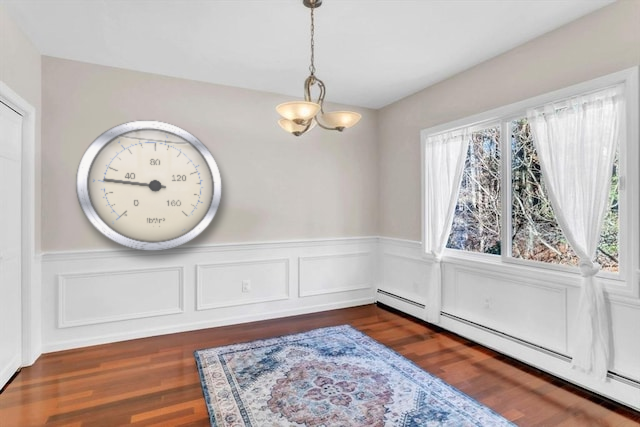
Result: 30 psi
